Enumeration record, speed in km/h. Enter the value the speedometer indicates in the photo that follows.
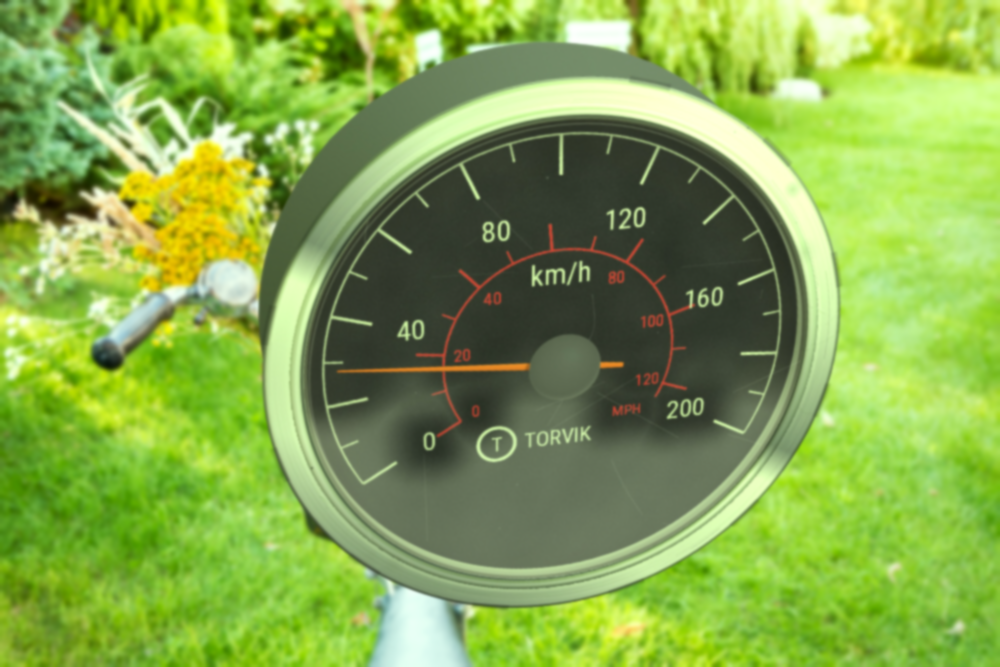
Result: 30 km/h
